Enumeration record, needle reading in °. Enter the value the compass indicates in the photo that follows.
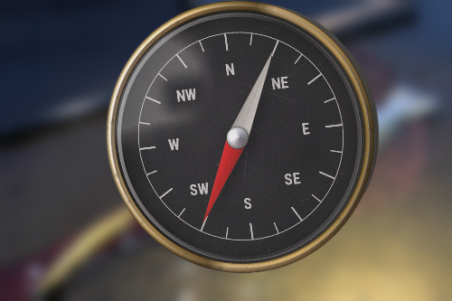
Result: 210 °
